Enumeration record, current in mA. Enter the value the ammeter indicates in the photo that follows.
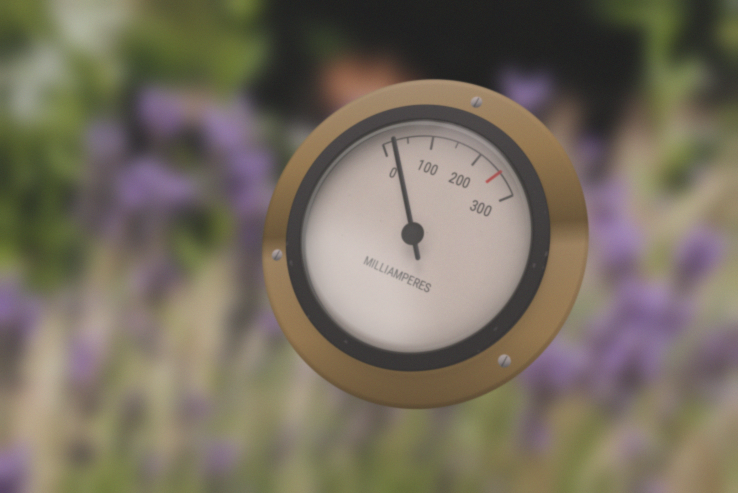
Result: 25 mA
